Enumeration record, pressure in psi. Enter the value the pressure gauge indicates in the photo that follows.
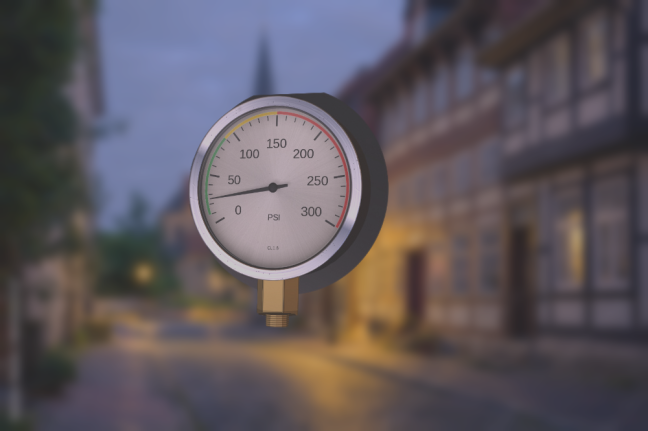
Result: 25 psi
